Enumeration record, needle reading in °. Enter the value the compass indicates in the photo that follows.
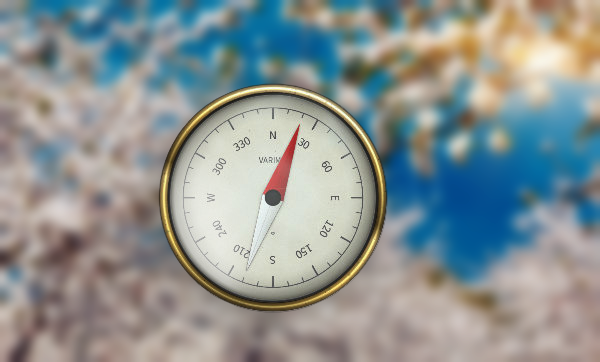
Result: 20 °
